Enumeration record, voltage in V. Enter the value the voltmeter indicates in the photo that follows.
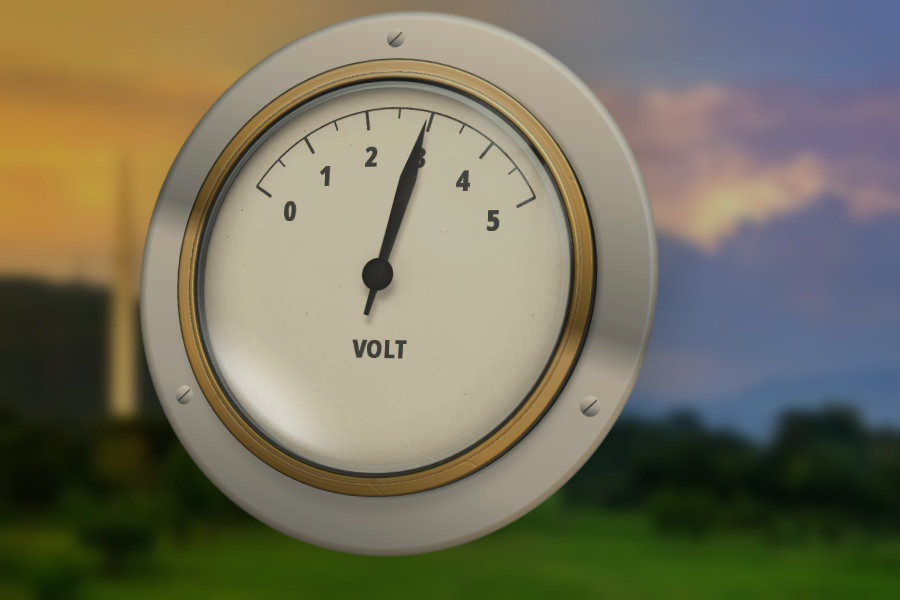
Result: 3 V
